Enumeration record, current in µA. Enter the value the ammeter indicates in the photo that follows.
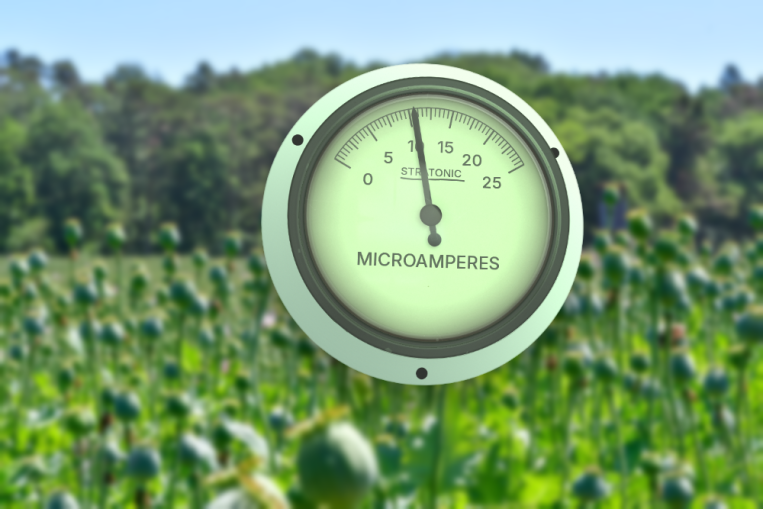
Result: 10.5 µA
